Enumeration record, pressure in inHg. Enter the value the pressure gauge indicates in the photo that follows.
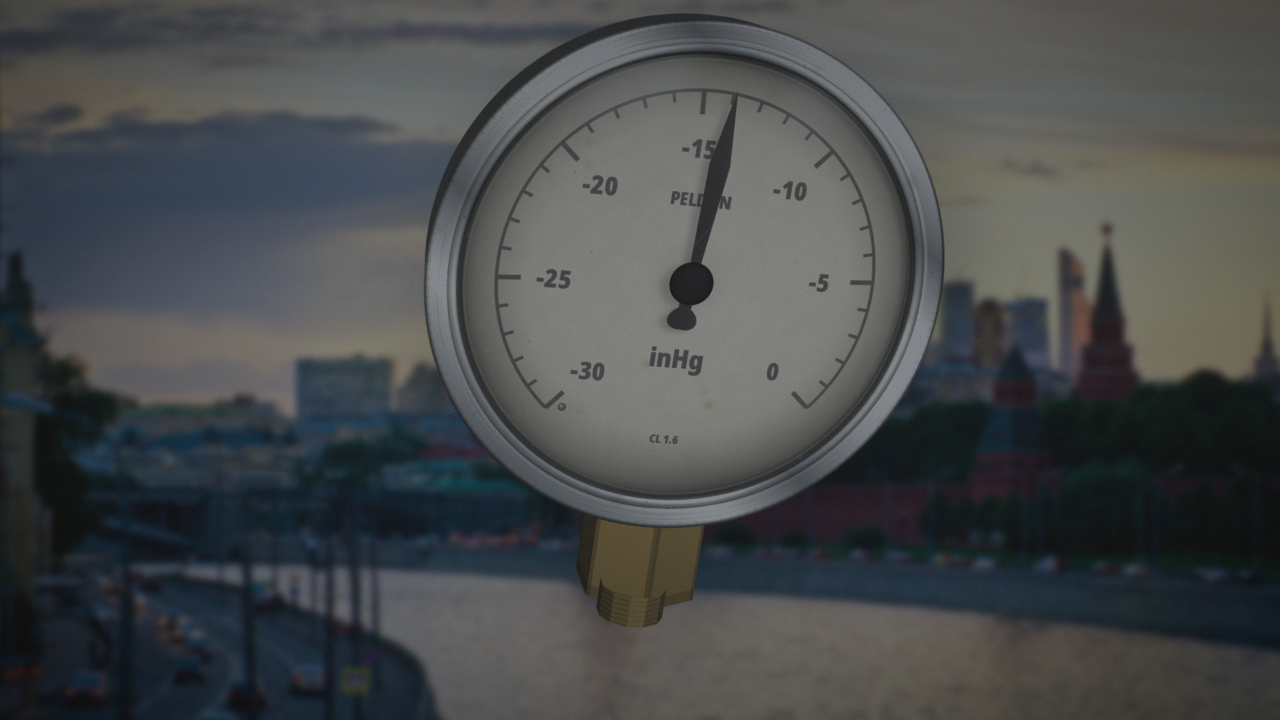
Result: -14 inHg
